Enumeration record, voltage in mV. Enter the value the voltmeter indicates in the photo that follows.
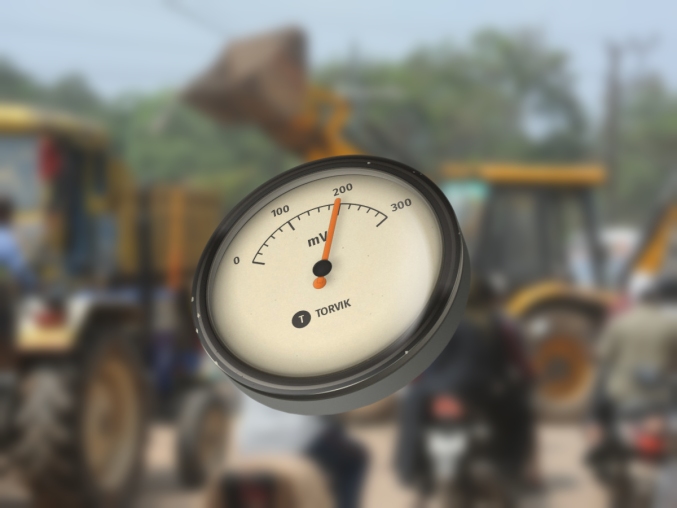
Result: 200 mV
